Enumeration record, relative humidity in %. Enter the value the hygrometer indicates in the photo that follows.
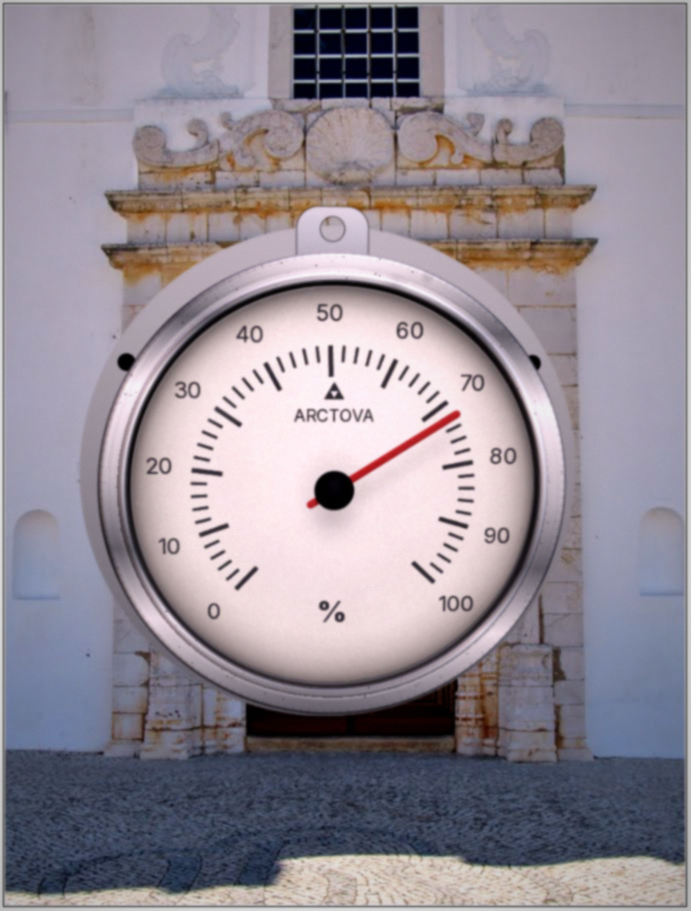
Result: 72 %
